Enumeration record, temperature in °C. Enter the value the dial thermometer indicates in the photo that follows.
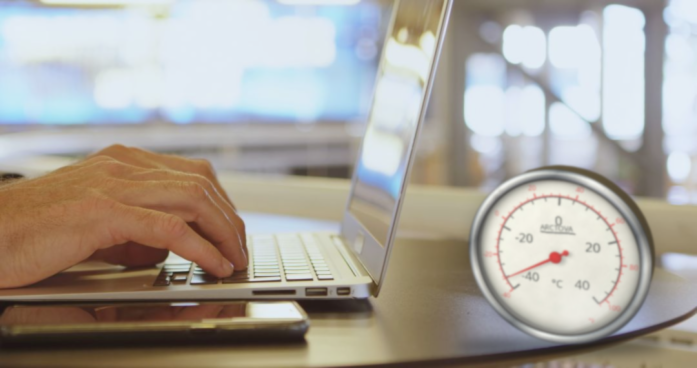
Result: -36 °C
